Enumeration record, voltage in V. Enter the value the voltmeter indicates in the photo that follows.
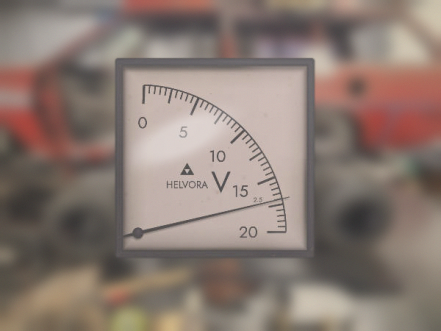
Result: 17 V
